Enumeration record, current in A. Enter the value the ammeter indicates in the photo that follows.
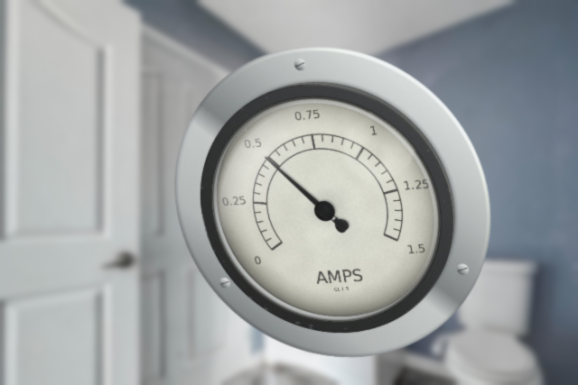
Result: 0.5 A
